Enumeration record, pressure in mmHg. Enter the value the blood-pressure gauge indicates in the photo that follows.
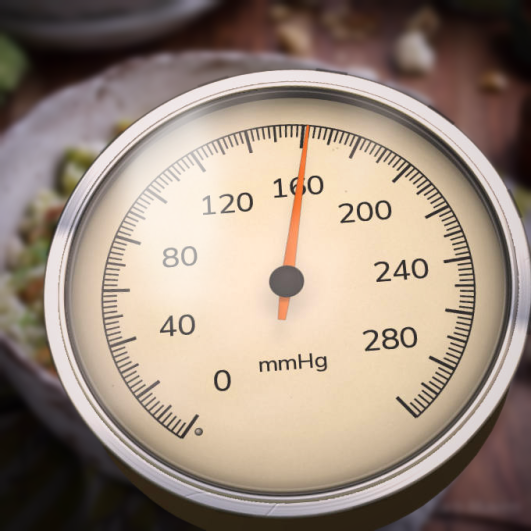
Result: 162 mmHg
